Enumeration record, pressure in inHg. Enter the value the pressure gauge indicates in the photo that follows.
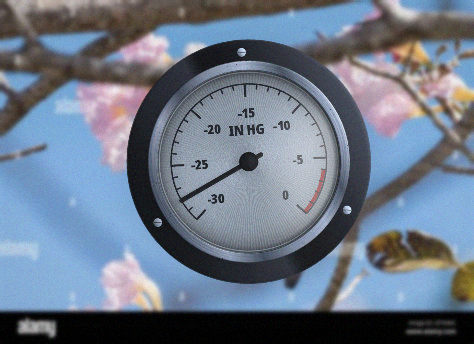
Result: -28 inHg
